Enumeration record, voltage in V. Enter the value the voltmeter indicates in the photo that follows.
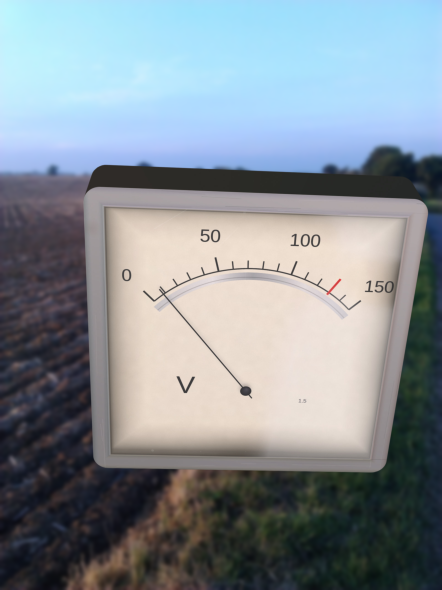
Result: 10 V
